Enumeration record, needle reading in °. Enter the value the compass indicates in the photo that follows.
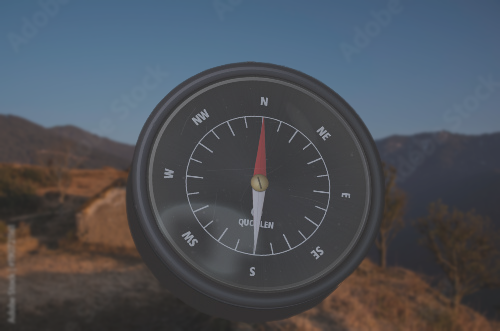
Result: 0 °
